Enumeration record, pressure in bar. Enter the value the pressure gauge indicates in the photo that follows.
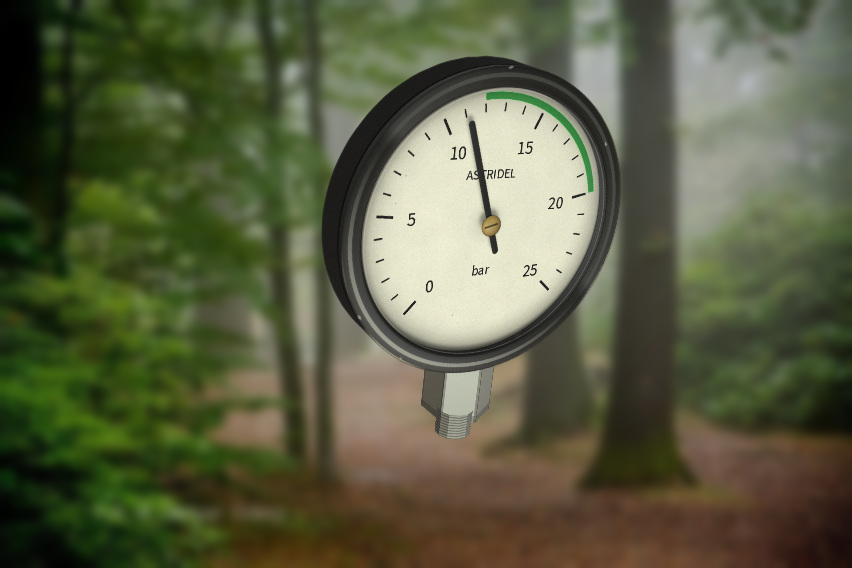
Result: 11 bar
